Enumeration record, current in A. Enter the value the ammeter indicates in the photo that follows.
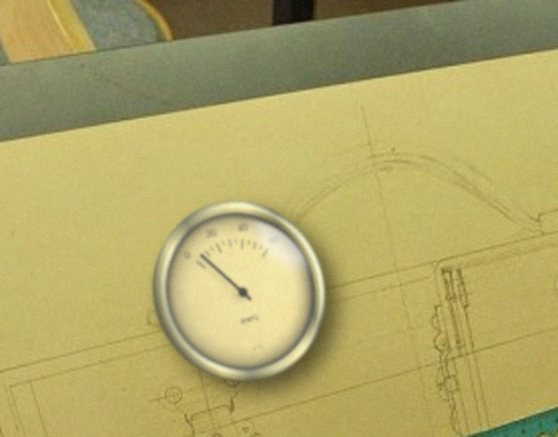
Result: 5 A
